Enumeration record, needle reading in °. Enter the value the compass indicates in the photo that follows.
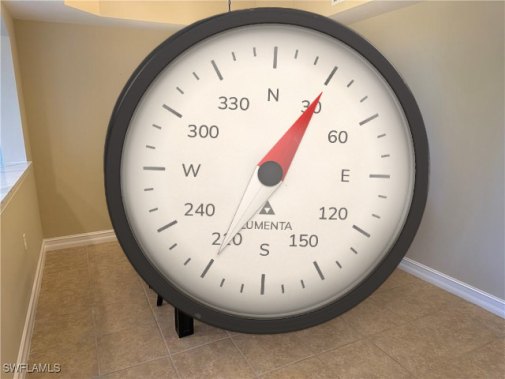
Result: 30 °
